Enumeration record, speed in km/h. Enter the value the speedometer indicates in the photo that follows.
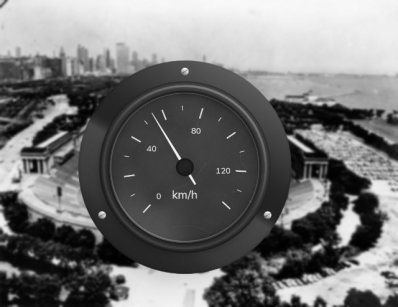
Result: 55 km/h
